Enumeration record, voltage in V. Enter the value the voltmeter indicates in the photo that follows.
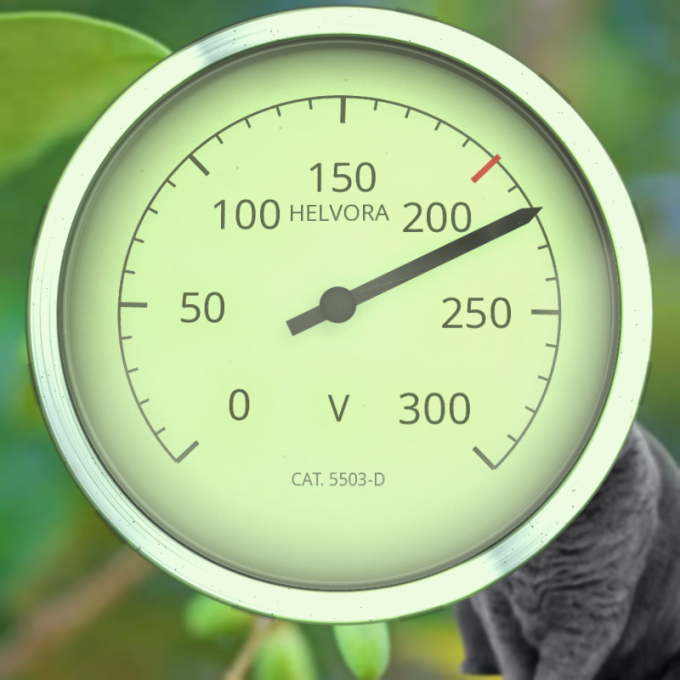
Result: 220 V
